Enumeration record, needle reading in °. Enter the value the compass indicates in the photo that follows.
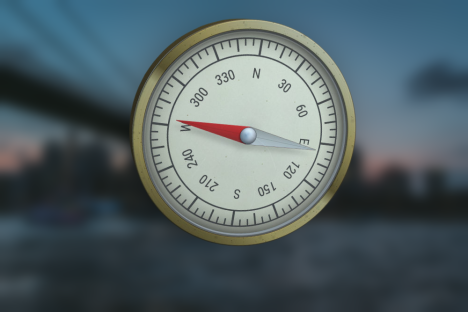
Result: 275 °
